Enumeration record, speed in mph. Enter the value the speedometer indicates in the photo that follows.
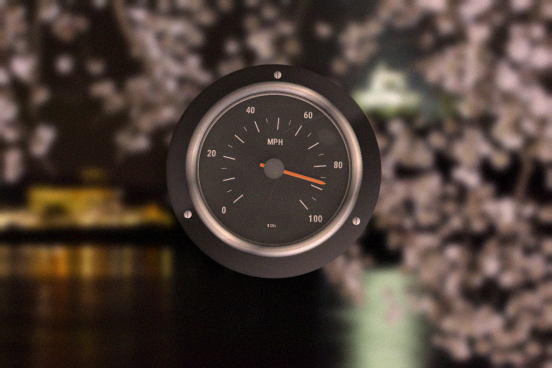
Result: 87.5 mph
